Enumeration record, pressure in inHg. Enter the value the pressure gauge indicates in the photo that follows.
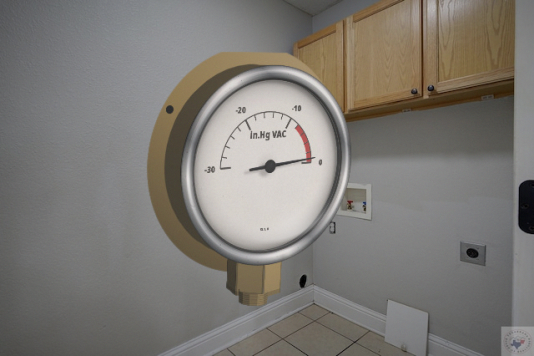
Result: -1 inHg
